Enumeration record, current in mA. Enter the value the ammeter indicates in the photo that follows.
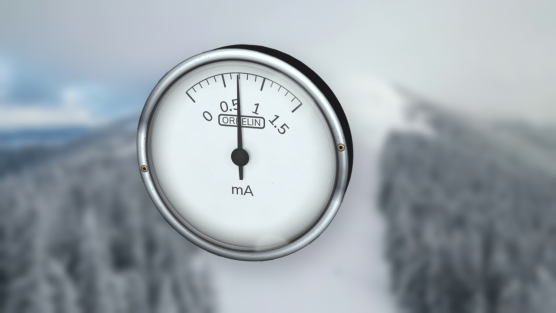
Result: 0.7 mA
